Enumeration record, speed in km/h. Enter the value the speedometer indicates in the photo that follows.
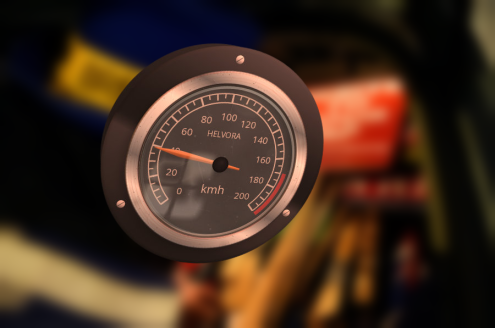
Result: 40 km/h
